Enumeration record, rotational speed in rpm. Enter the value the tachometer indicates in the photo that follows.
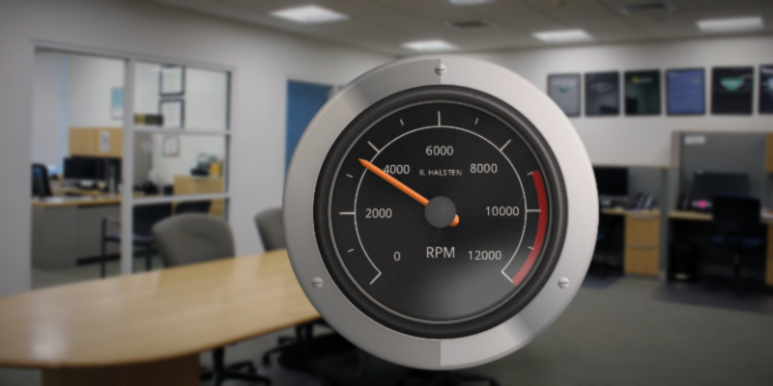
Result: 3500 rpm
